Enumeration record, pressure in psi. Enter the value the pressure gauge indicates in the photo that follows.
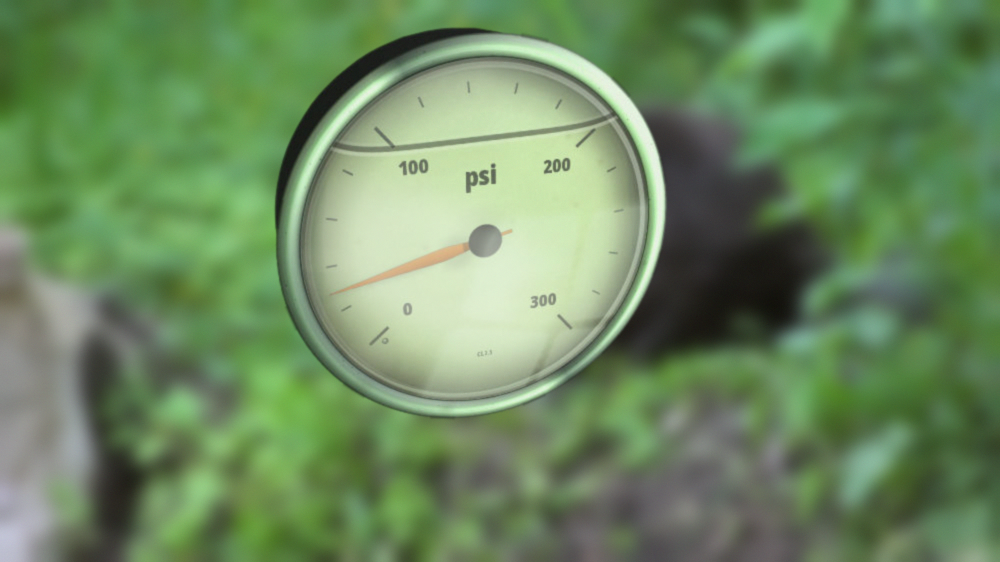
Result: 30 psi
